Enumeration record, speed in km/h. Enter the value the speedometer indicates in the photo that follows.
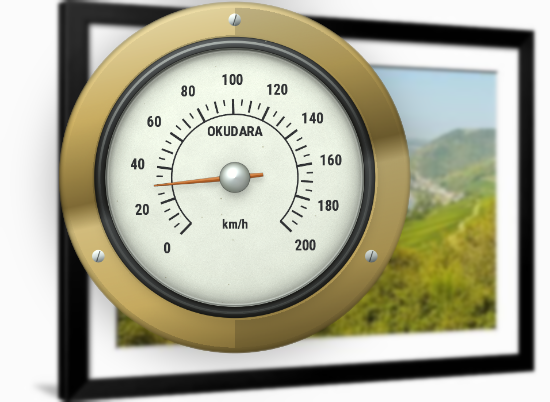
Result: 30 km/h
